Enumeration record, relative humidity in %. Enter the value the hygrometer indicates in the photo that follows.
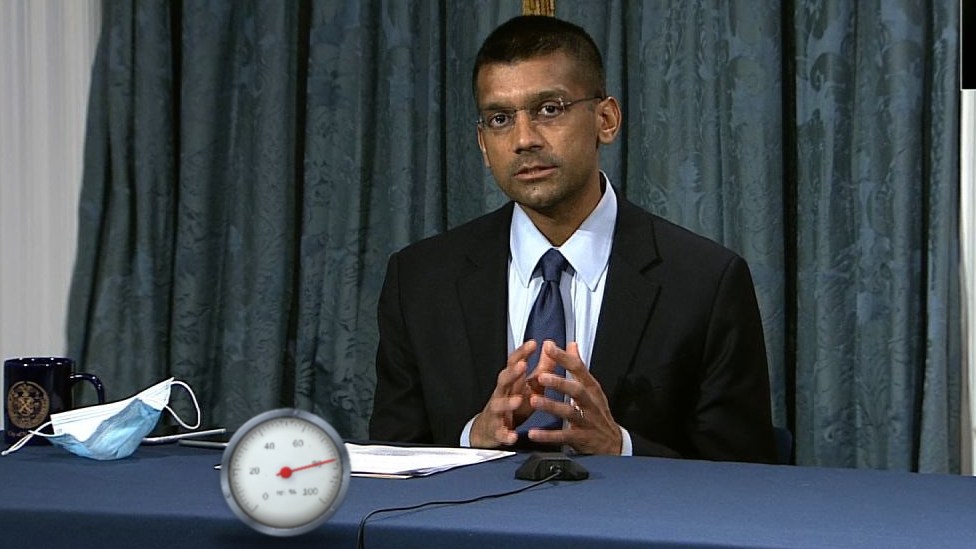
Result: 80 %
